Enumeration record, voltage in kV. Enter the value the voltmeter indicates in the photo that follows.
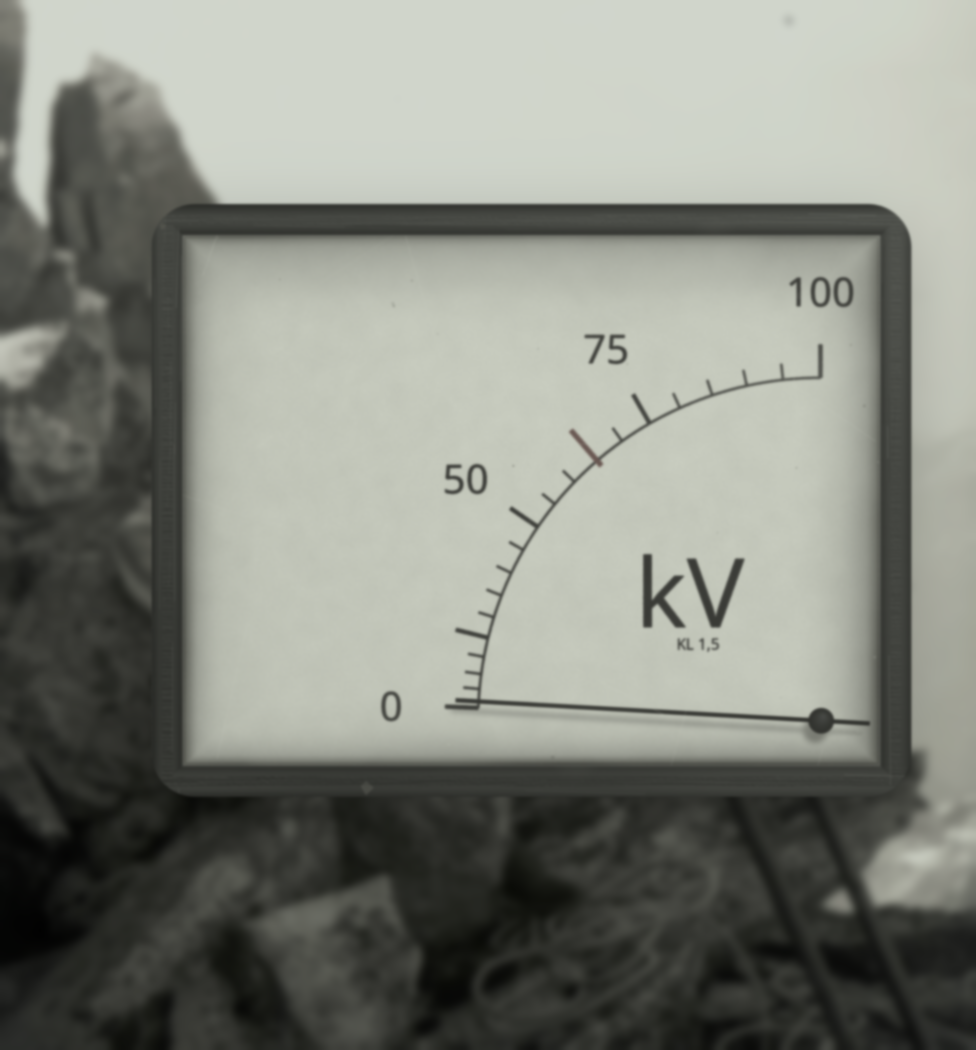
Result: 5 kV
